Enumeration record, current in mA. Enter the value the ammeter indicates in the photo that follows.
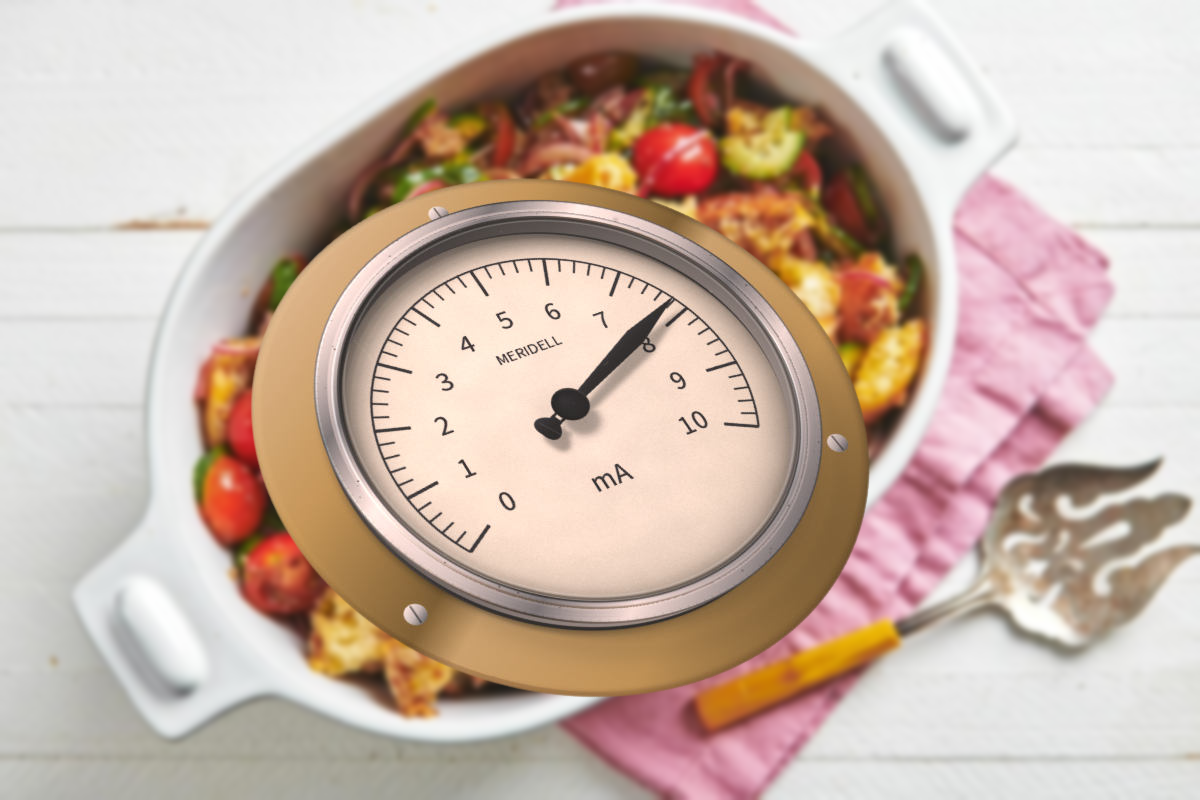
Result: 7.8 mA
